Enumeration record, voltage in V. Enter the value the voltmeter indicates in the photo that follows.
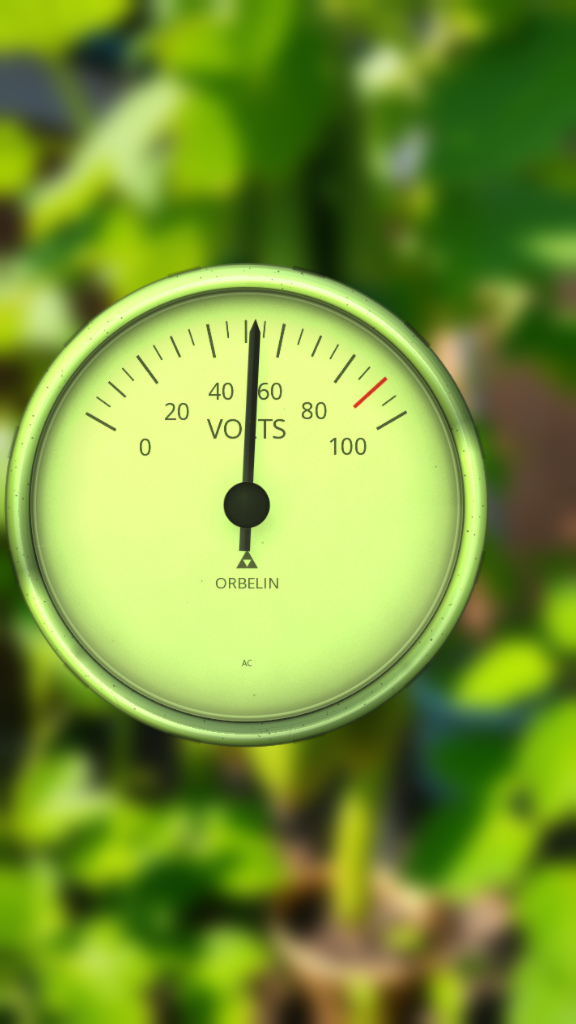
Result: 52.5 V
